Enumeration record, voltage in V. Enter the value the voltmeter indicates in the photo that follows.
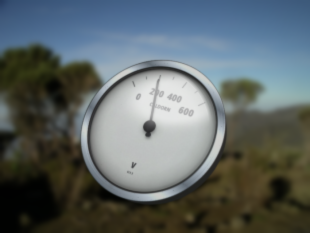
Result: 200 V
